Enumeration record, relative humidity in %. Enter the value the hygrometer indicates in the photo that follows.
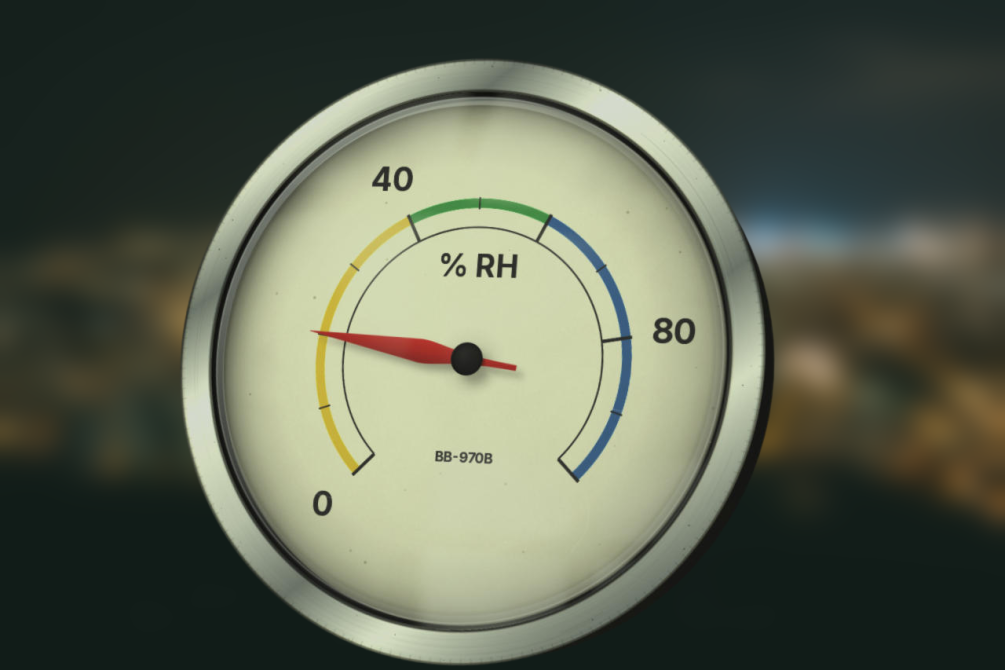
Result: 20 %
